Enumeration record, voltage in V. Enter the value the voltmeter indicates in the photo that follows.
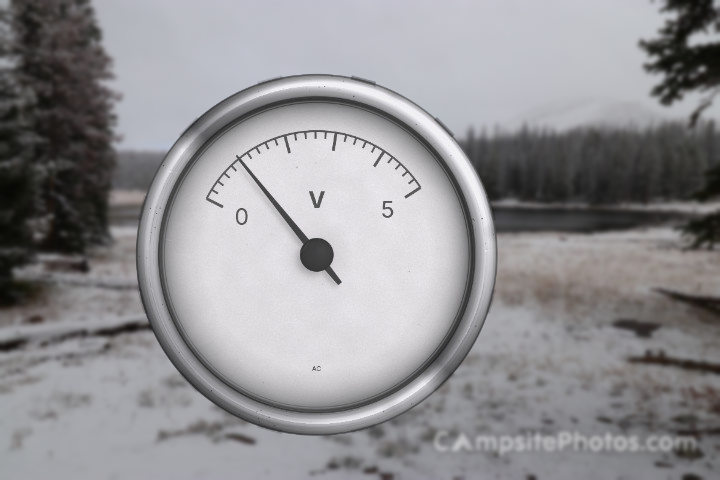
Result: 1 V
